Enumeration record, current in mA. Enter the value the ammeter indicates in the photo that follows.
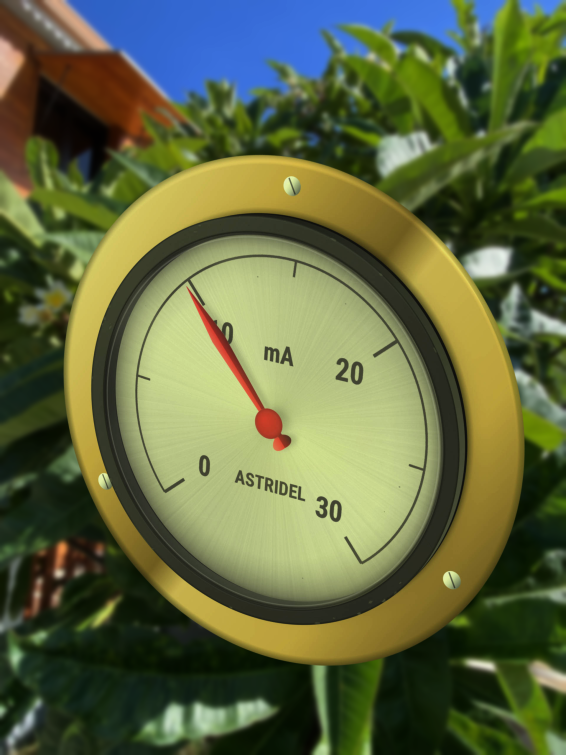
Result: 10 mA
